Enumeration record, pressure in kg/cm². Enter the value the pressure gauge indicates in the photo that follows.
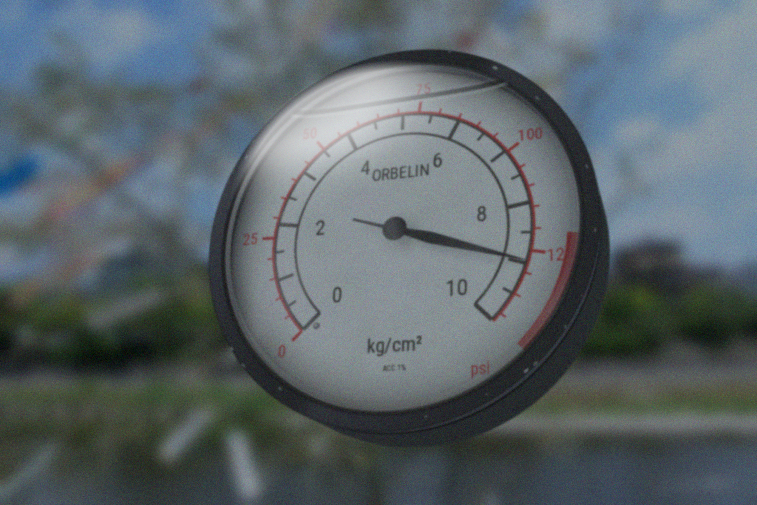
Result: 9 kg/cm²
